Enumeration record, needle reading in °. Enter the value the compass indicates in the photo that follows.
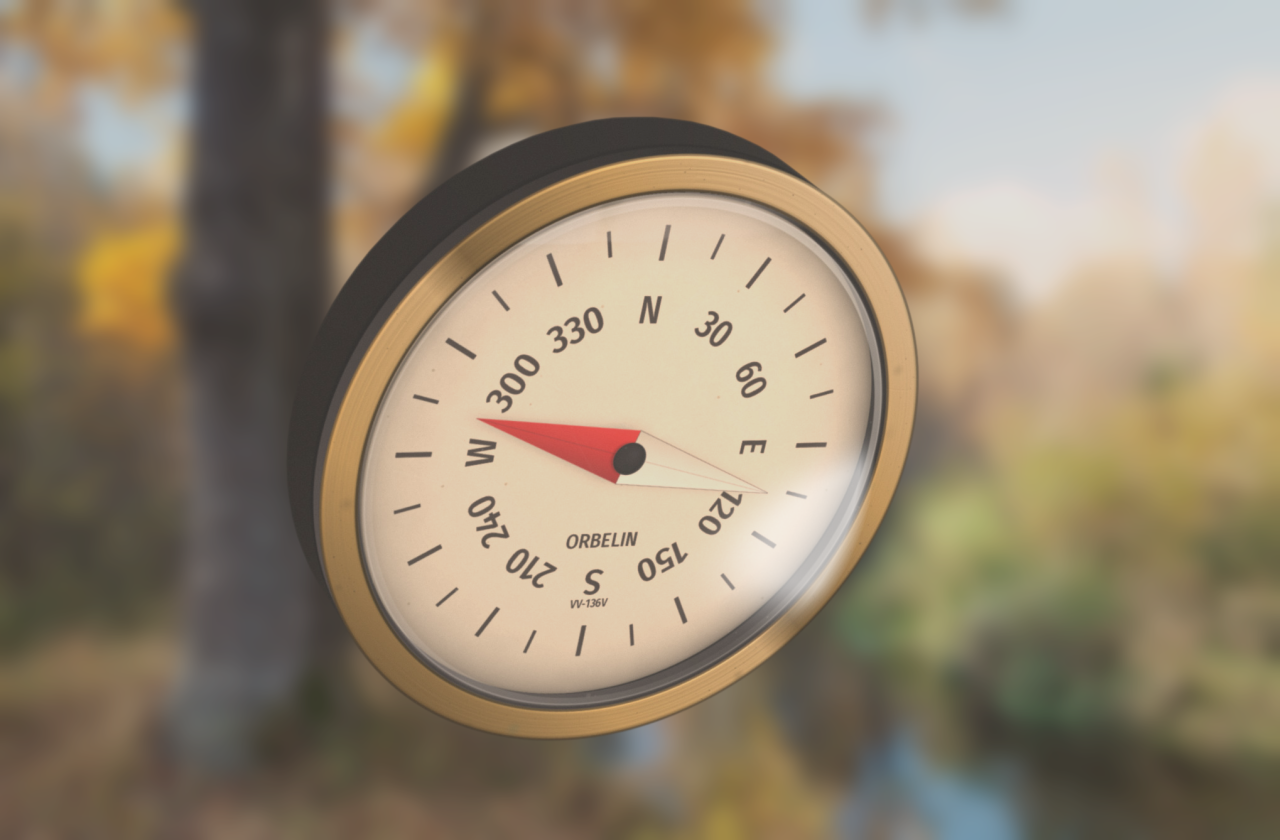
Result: 285 °
